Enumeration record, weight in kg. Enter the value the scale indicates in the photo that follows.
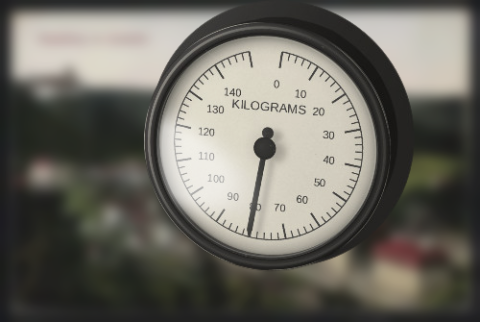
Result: 80 kg
